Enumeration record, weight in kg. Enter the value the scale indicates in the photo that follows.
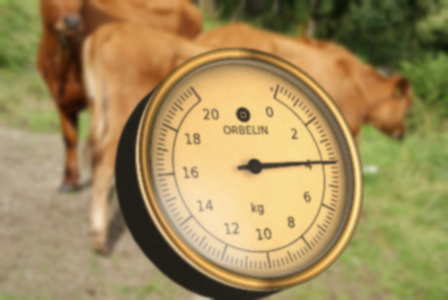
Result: 4 kg
